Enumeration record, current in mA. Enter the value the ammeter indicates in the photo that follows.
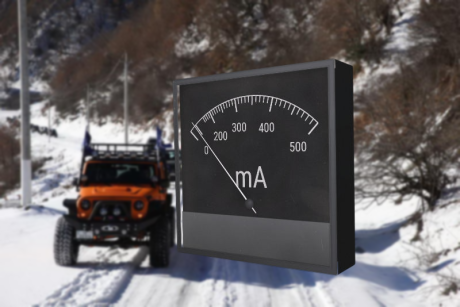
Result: 100 mA
